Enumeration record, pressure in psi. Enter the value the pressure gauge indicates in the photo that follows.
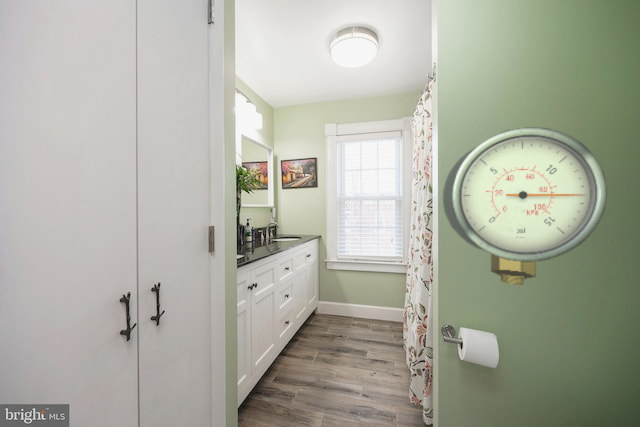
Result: 12.5 psi
